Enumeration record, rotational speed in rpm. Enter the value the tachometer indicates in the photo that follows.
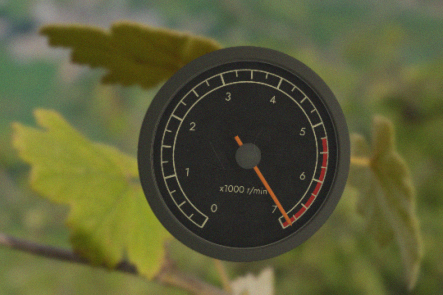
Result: 6875 rpm
